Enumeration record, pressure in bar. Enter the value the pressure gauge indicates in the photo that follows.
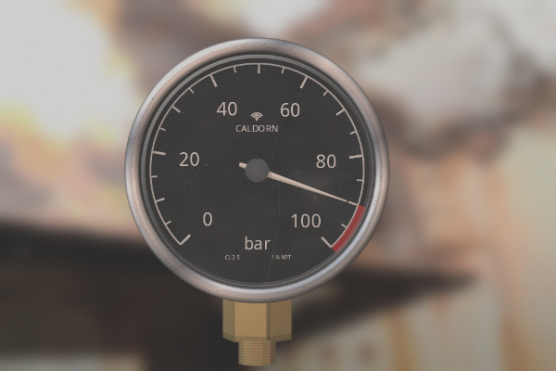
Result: 90 bar
